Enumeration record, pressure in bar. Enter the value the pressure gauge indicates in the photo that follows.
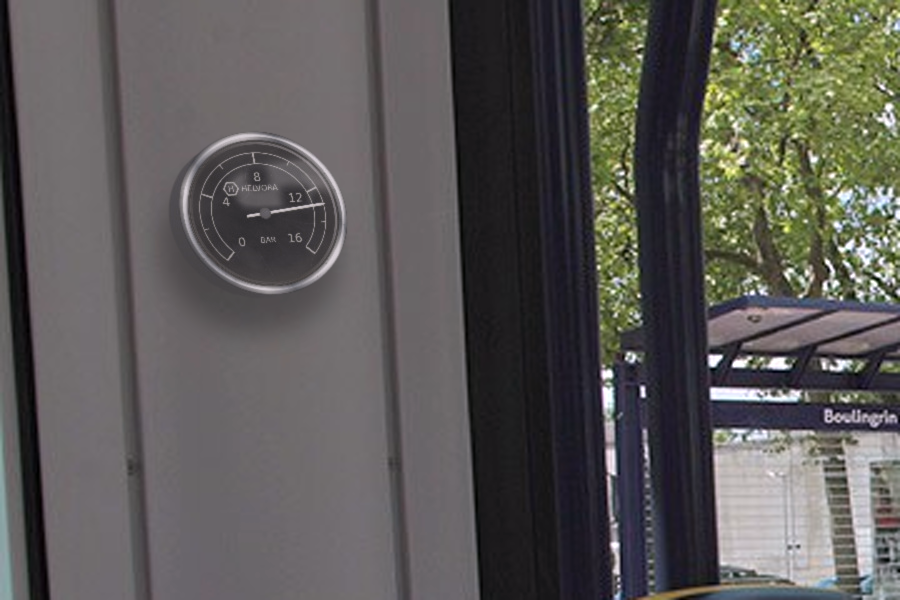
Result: 13 bar
